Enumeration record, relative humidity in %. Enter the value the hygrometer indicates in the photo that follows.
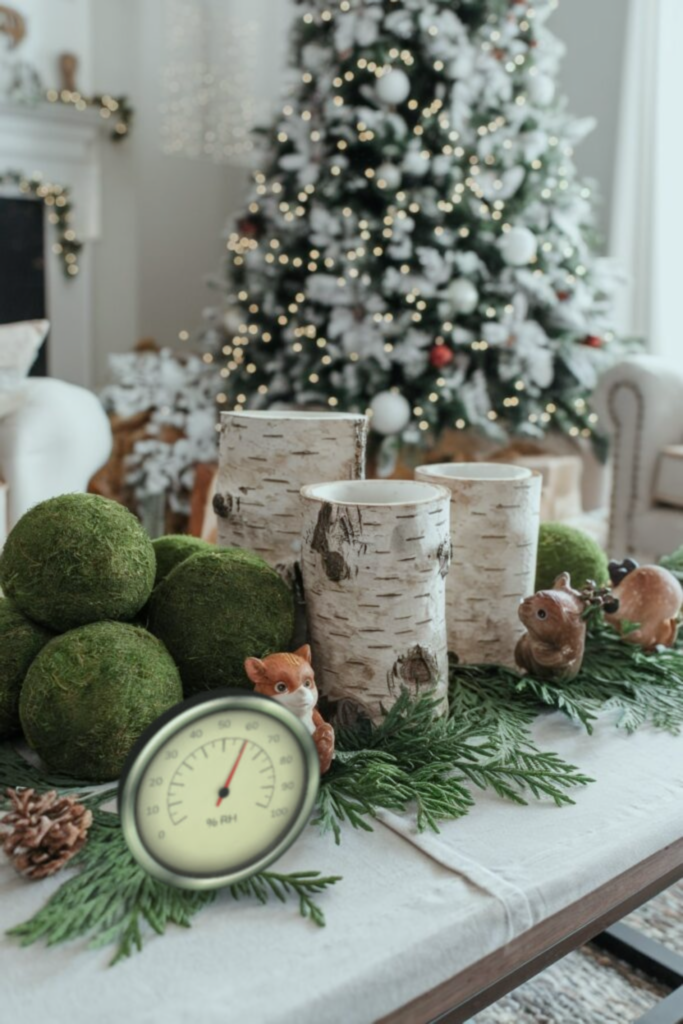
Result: 60 %
